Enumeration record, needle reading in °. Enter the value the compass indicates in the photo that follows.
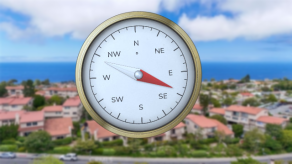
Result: 115 °
